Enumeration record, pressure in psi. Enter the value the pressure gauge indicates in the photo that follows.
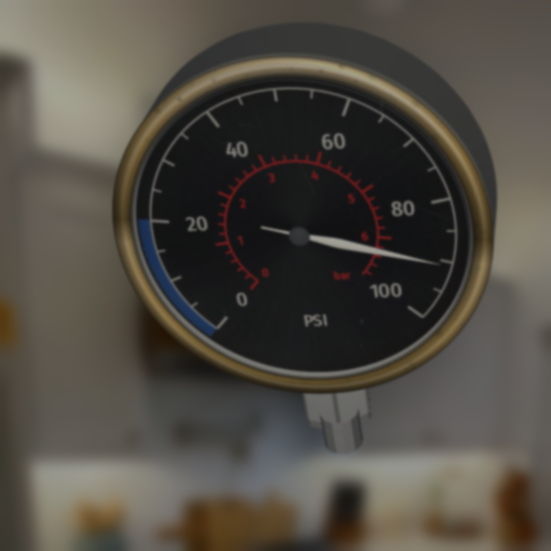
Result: 90 psi
